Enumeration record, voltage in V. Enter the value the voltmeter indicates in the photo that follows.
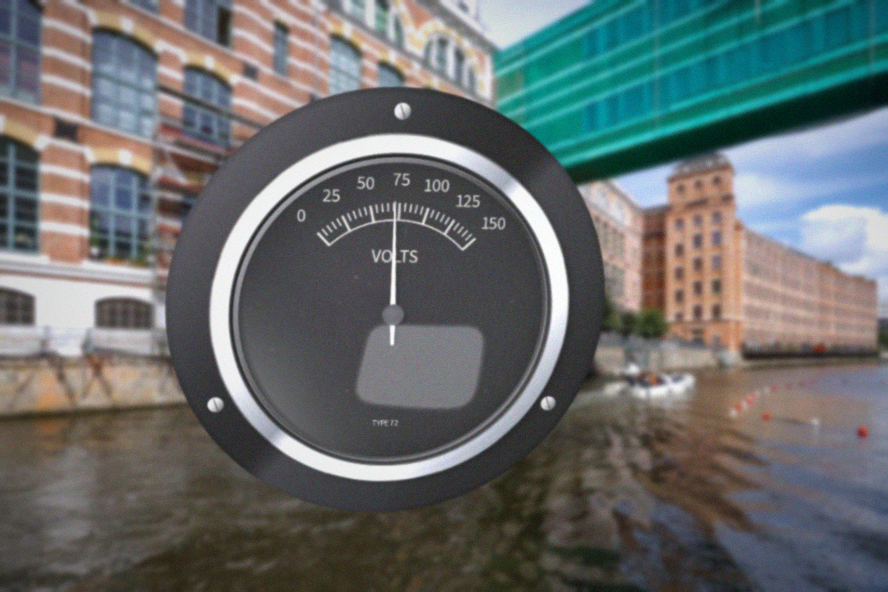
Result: 70 V
